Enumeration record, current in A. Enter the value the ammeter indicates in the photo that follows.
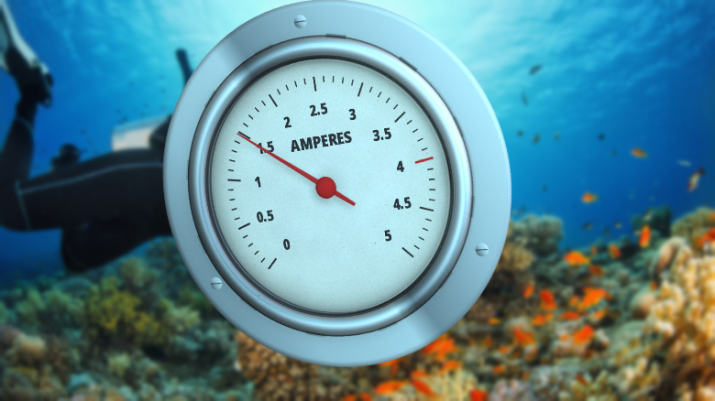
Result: 1.5 A
